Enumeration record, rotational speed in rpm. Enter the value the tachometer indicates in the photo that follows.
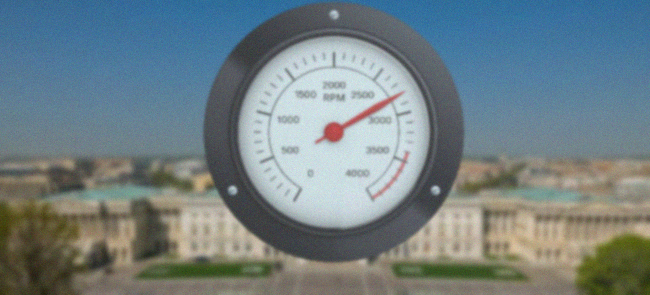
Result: 2800 rpm
